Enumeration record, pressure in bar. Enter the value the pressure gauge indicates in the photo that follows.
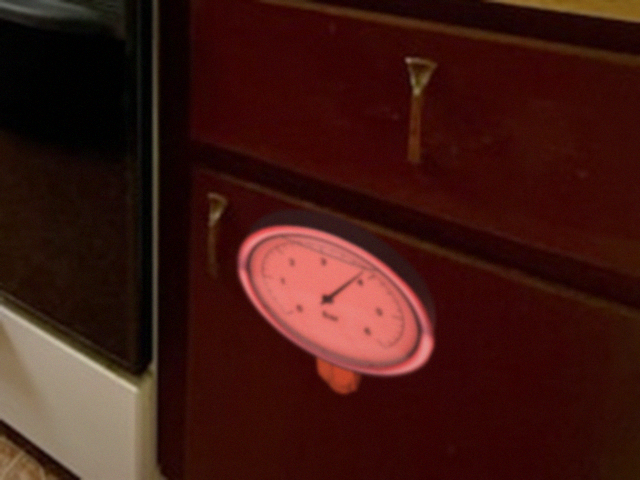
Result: 3.8 bar
